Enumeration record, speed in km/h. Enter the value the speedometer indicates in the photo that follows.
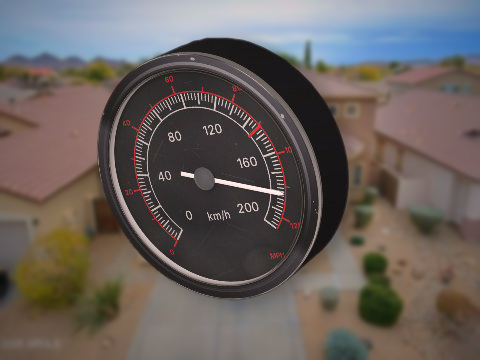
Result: 180 km/h
